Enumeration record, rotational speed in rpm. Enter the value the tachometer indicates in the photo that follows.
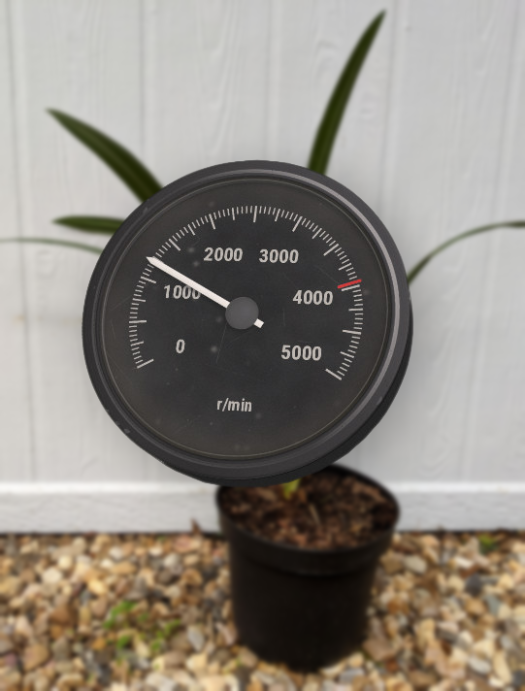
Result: 1200 rpm
